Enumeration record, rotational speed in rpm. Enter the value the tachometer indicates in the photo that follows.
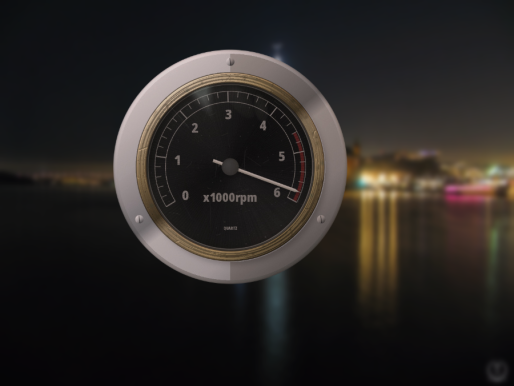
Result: 5800 rpm
